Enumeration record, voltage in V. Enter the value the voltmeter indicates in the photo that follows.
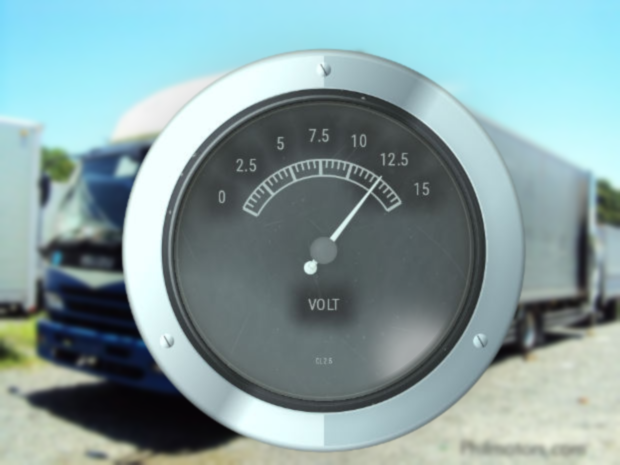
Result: 12.5 V
